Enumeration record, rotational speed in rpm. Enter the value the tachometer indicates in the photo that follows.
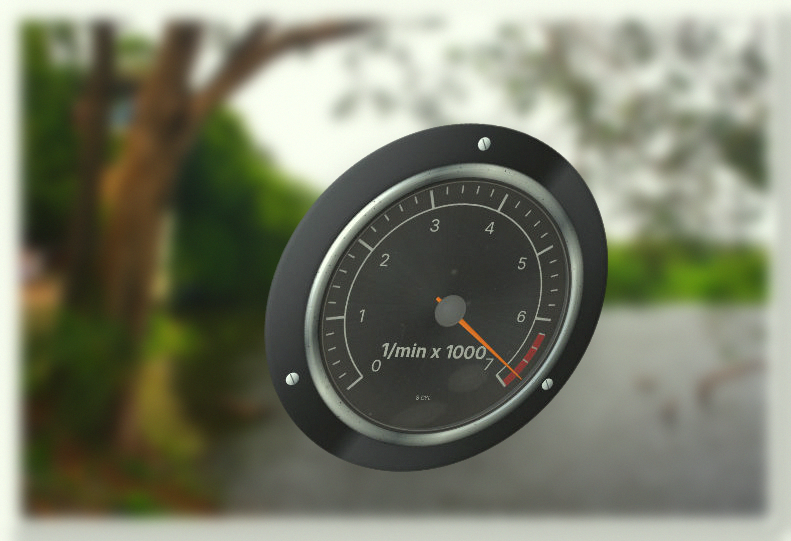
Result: 6800 rpm
